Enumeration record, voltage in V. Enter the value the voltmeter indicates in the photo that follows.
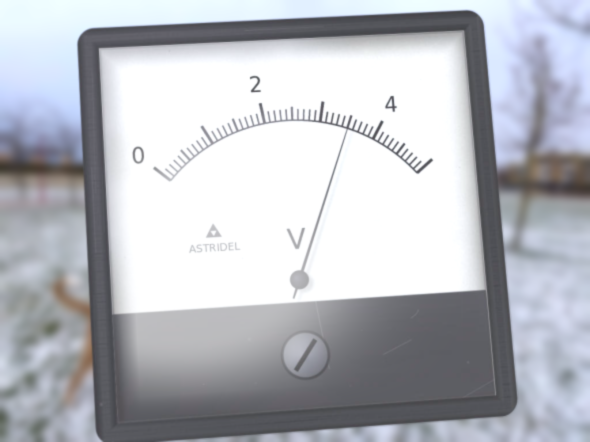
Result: 3.5 V
